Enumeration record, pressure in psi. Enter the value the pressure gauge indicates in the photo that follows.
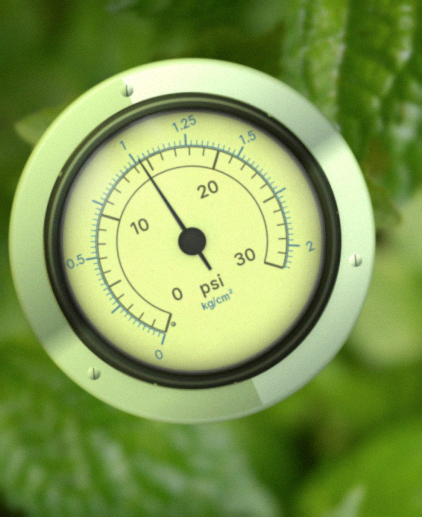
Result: 14.5 psi
